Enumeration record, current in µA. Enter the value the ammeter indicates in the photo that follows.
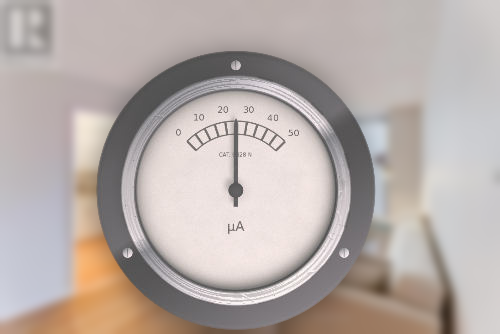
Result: 25 µA
